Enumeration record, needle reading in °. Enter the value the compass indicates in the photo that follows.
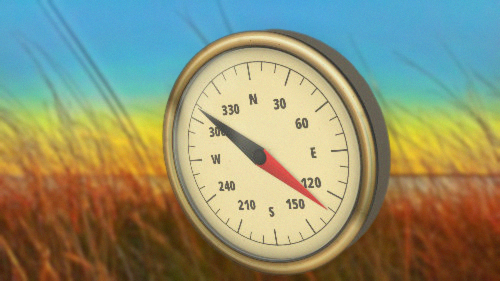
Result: 130 °
